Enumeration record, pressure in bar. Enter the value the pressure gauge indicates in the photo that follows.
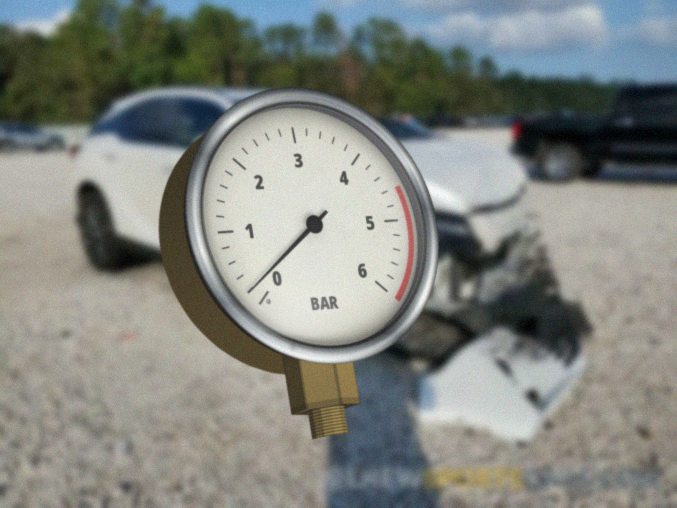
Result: 0.2 bar
